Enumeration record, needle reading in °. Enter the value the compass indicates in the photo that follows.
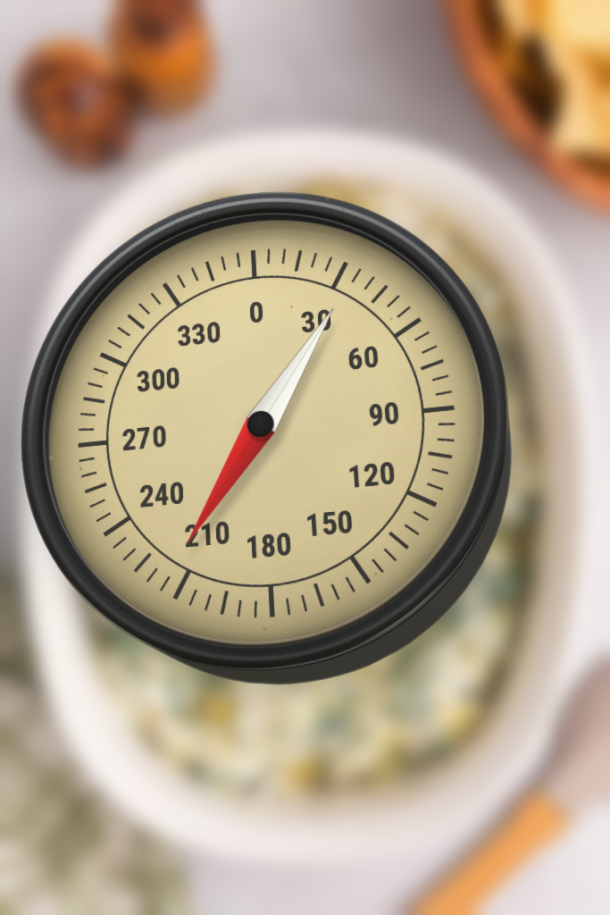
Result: 215 °
